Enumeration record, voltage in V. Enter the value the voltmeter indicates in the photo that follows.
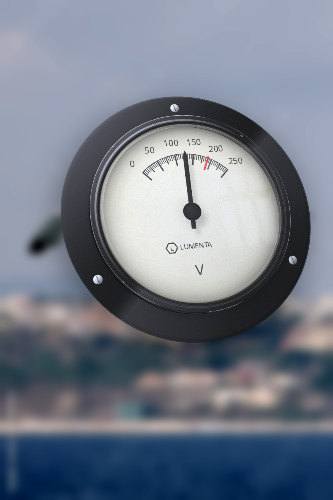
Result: 125 V
